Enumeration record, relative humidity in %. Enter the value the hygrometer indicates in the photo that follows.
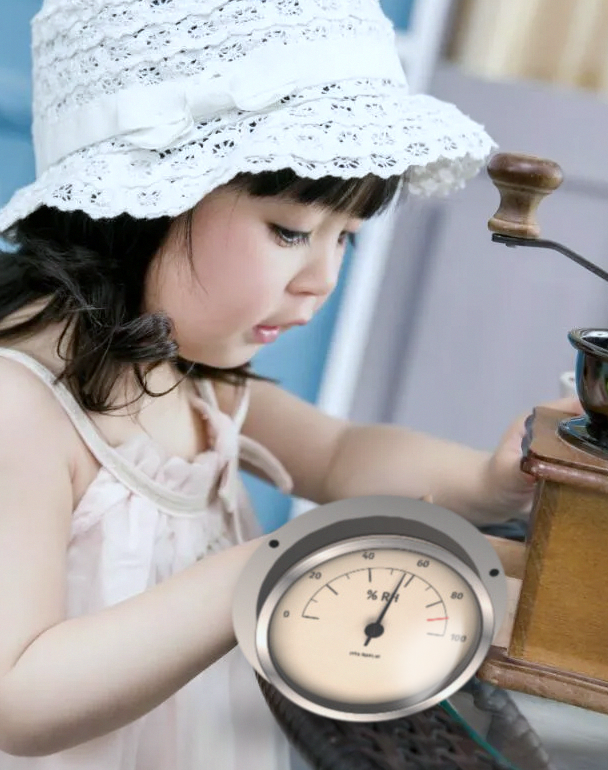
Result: 55 %
